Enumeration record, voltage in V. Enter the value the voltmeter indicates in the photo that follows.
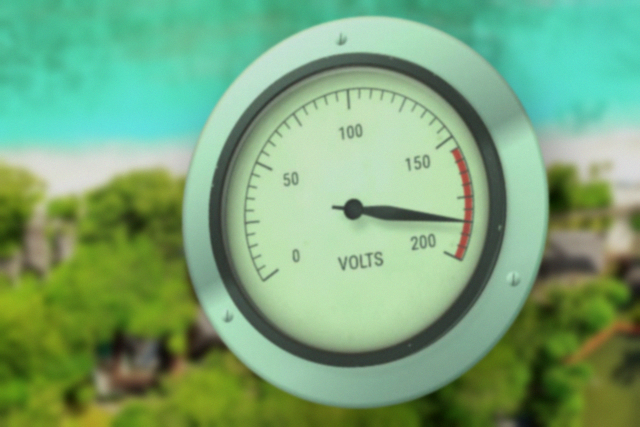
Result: 185 V
